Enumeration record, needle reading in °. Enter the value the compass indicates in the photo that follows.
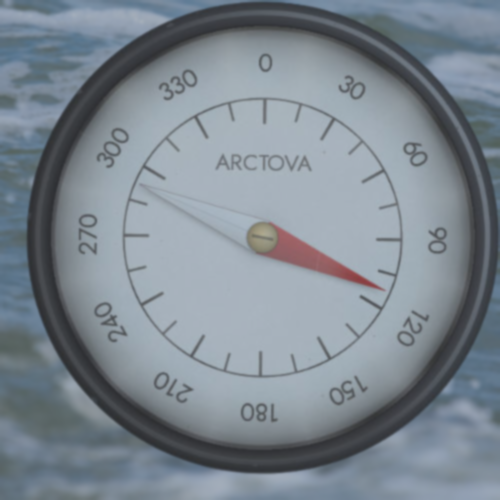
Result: 112.5 °
